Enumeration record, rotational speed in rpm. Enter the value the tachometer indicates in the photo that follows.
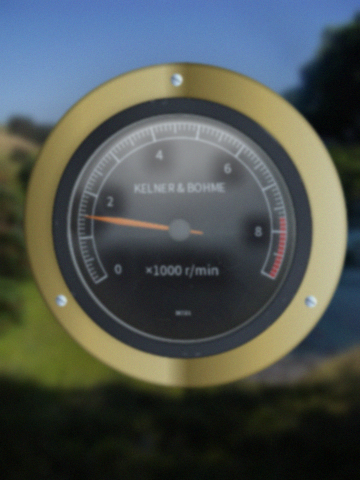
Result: 1500 rpm
